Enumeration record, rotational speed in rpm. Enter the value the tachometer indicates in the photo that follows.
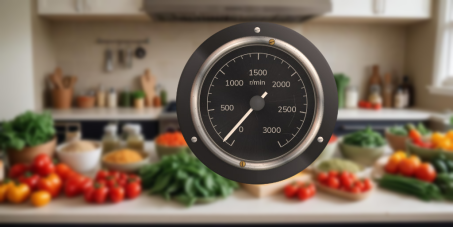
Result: 100 rpm
